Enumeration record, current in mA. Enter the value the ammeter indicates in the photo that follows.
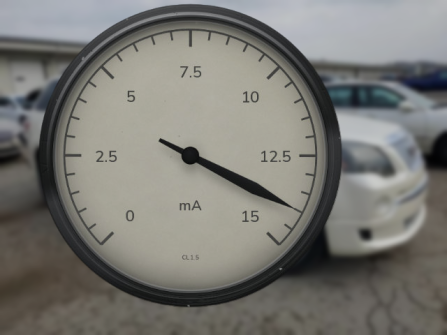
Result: 14 mA
